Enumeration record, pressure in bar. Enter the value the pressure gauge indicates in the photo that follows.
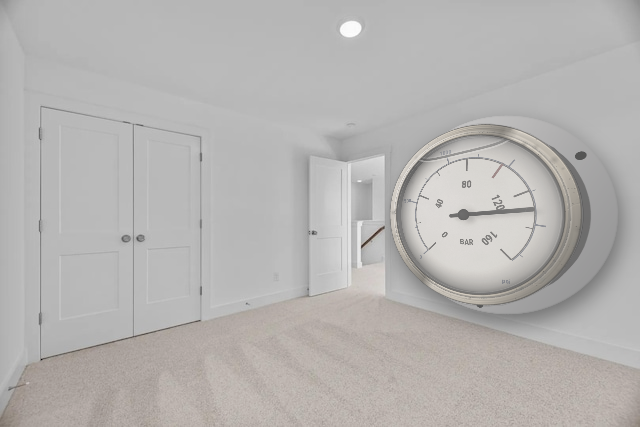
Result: 130 bar
